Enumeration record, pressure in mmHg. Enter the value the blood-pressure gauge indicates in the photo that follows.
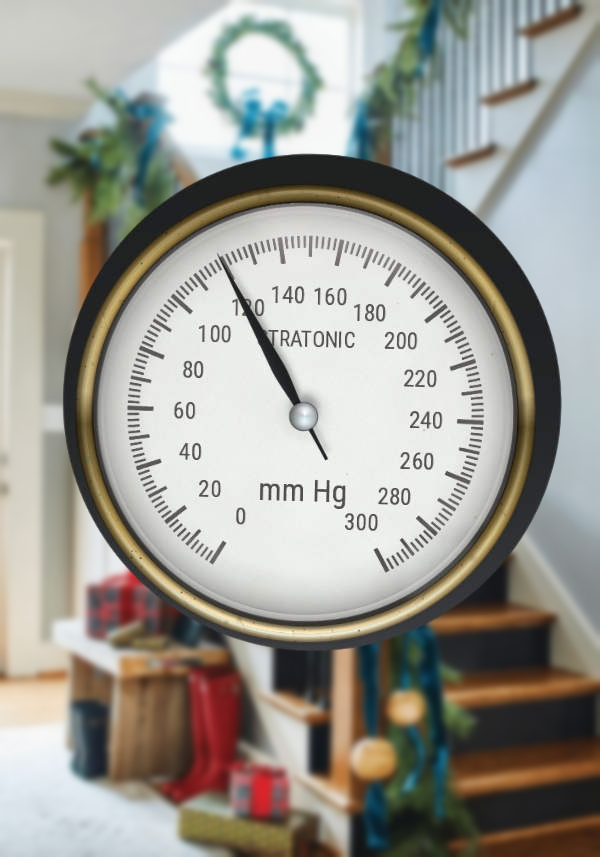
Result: 120 mmHg
